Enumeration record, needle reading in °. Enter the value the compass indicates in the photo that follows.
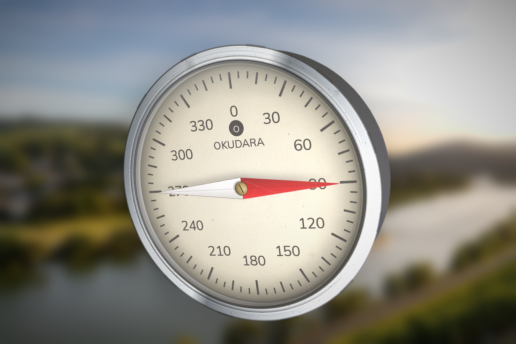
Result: 90 °
